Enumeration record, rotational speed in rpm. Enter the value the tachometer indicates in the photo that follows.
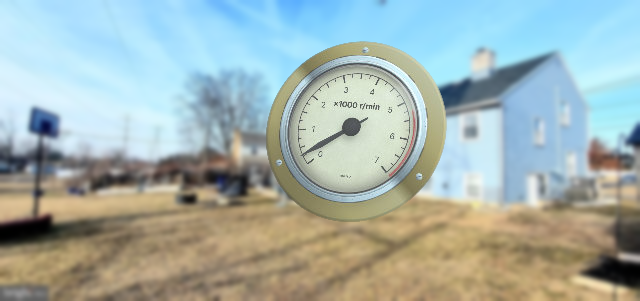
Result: 250 rpm
